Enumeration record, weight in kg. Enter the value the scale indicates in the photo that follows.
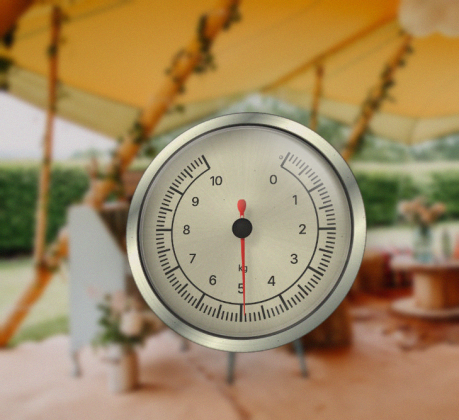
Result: 4.9 kg
